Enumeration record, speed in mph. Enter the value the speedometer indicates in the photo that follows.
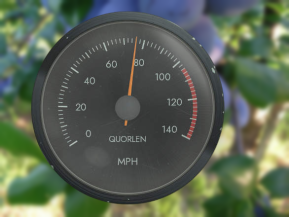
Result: 76 mph
